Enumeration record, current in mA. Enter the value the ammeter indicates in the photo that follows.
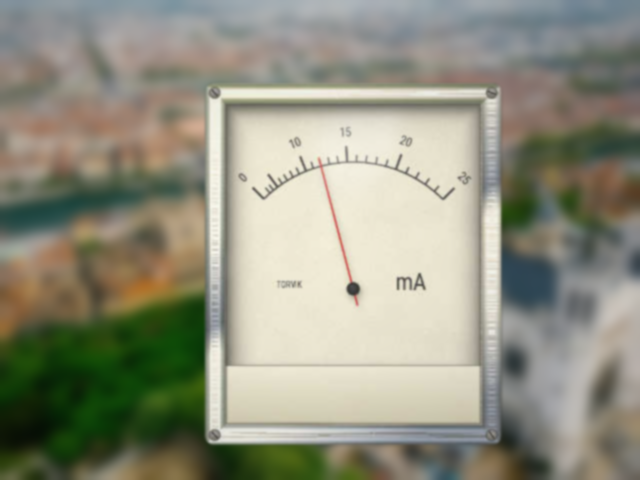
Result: 12 mA
